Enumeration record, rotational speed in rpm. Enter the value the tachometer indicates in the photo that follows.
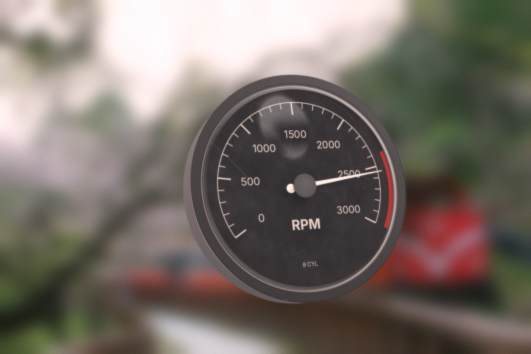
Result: 2550 rpm
